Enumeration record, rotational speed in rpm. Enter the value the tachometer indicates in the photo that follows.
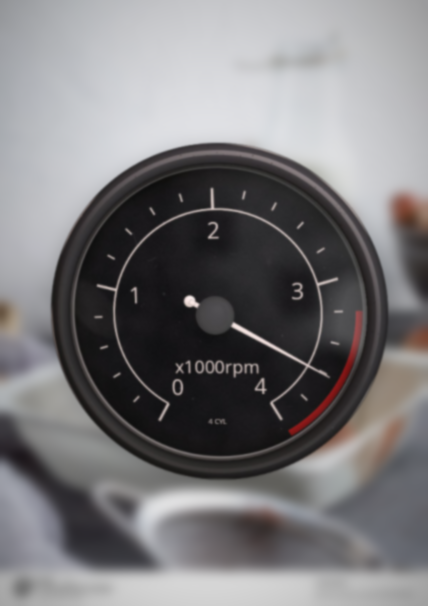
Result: 3600 rpm
